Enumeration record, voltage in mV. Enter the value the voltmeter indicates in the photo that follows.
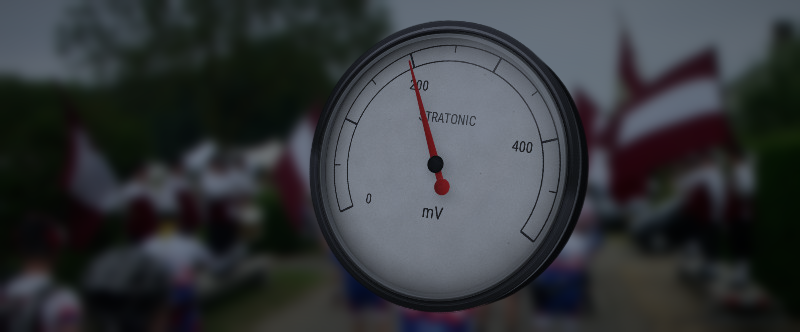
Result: 200 mV
